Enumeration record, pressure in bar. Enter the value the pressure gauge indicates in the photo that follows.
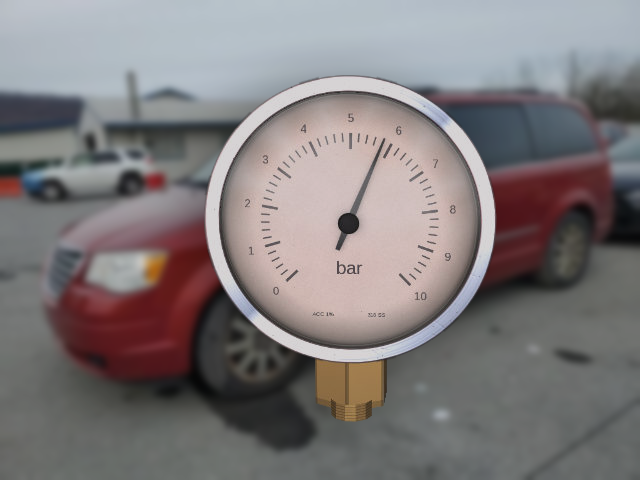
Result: 5.8 bar
